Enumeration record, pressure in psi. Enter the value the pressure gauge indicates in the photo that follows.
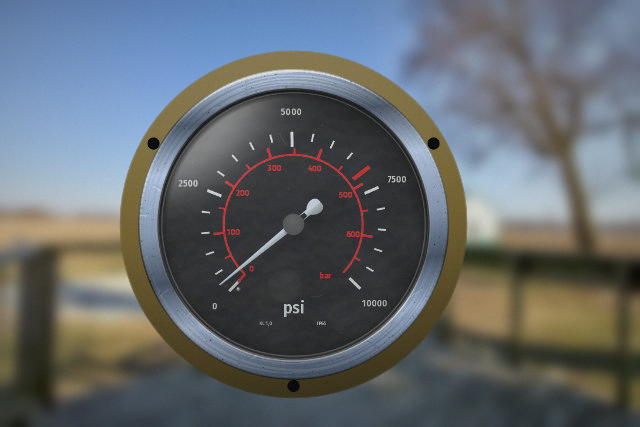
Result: 250 psi
